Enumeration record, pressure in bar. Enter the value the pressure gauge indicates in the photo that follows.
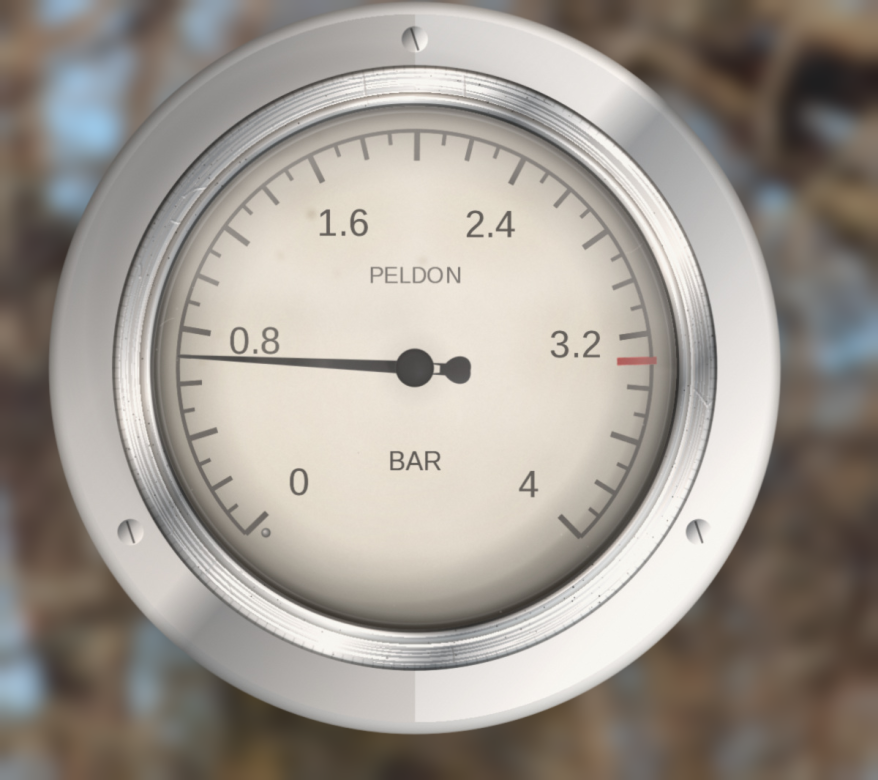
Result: 0.7 bar
